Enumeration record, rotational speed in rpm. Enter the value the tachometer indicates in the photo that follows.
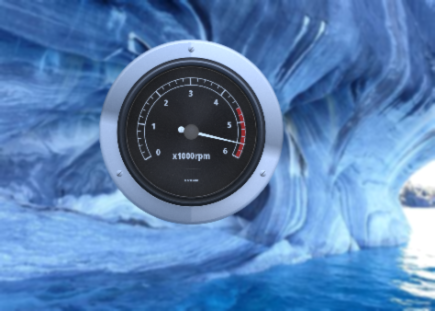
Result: 5600 rpm
